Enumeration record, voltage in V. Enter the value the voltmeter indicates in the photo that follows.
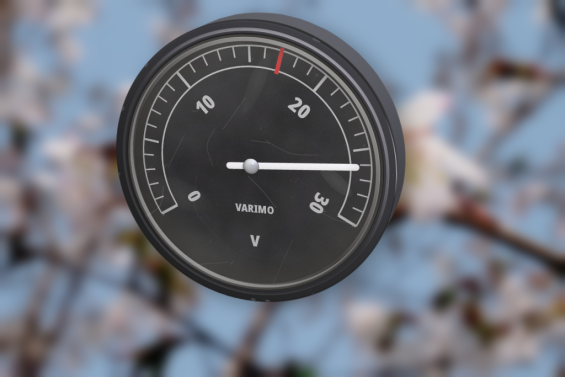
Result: 26 V
